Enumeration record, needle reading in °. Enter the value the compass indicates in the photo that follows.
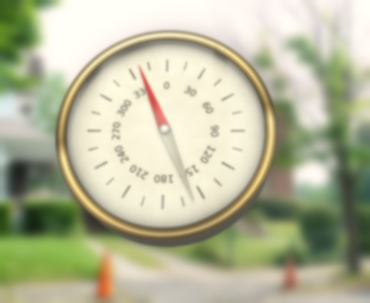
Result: 337.5 °
